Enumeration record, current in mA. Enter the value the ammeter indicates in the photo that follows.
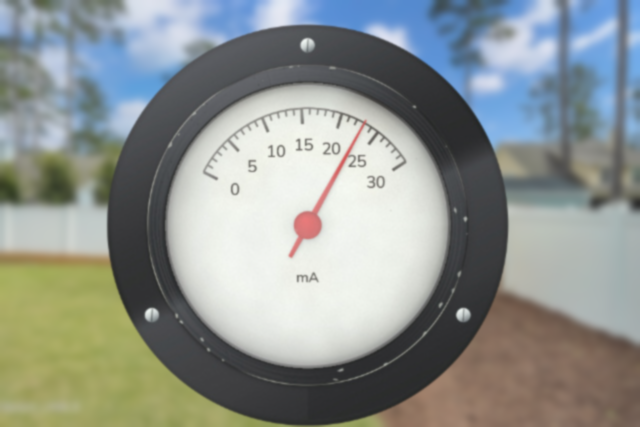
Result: 23 mA
